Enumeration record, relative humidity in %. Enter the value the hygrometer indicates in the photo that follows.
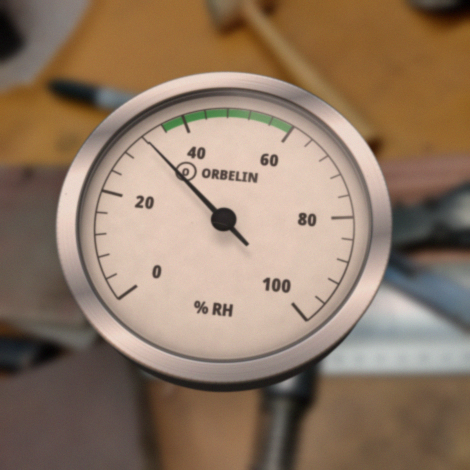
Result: 32 %
